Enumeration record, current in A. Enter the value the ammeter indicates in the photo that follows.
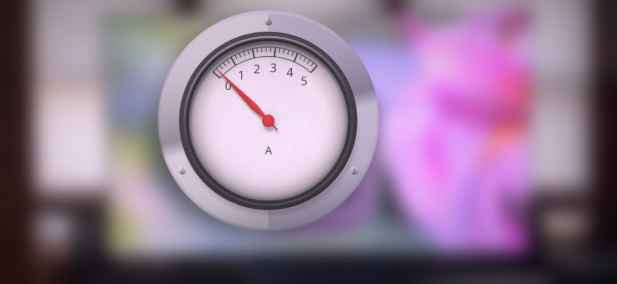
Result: 0.2 A
